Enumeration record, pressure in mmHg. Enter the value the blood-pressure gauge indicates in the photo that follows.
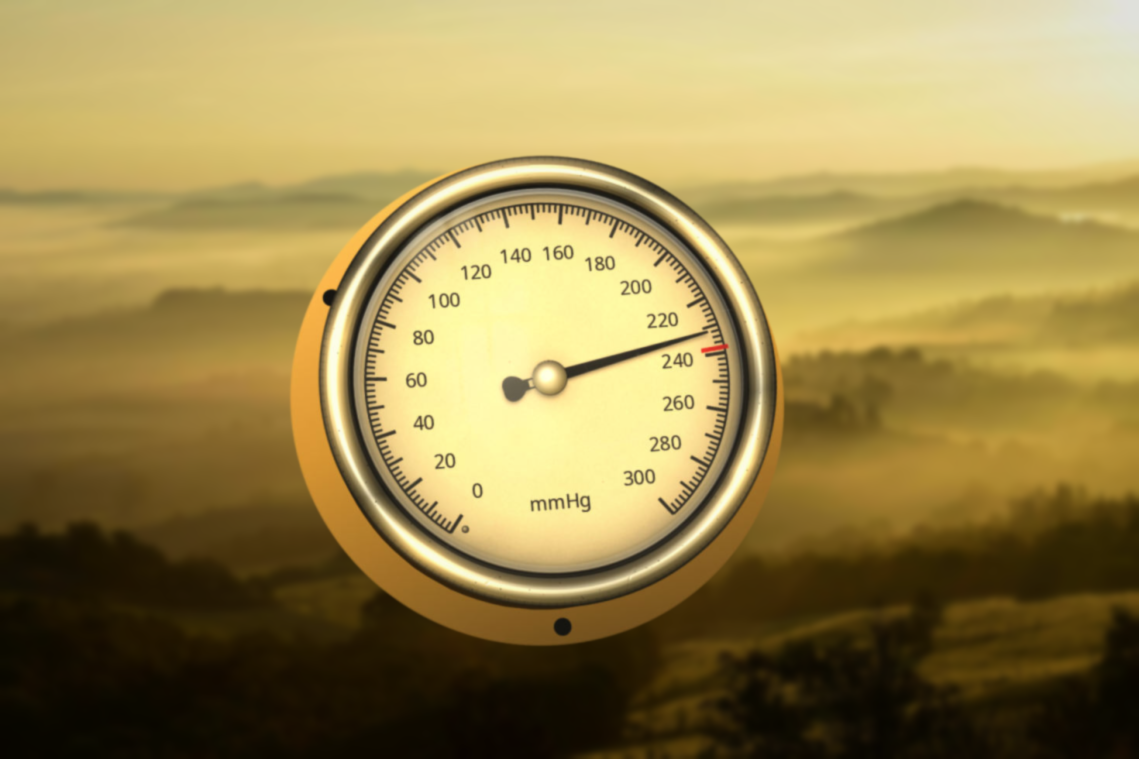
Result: 232 mmHg
